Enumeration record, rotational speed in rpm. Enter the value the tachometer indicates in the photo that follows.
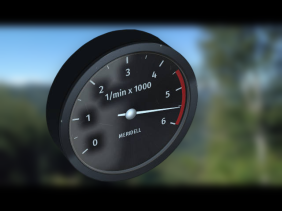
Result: 5500 rpm
